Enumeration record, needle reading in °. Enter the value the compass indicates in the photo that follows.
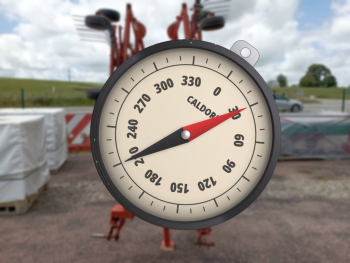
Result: 30 °
